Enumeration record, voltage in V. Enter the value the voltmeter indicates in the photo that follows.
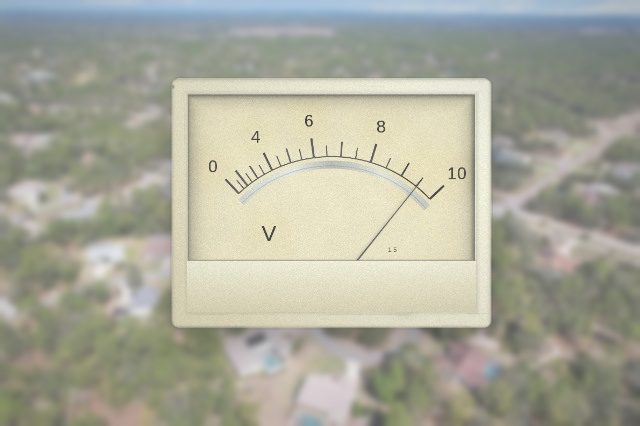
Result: 9.5 V
